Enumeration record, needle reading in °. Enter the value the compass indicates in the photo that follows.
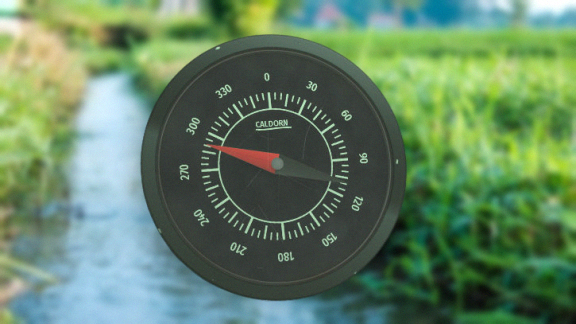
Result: 290 °
